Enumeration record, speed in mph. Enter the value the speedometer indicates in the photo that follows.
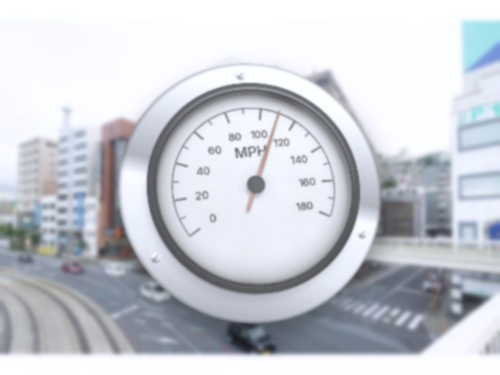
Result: 110 mph
